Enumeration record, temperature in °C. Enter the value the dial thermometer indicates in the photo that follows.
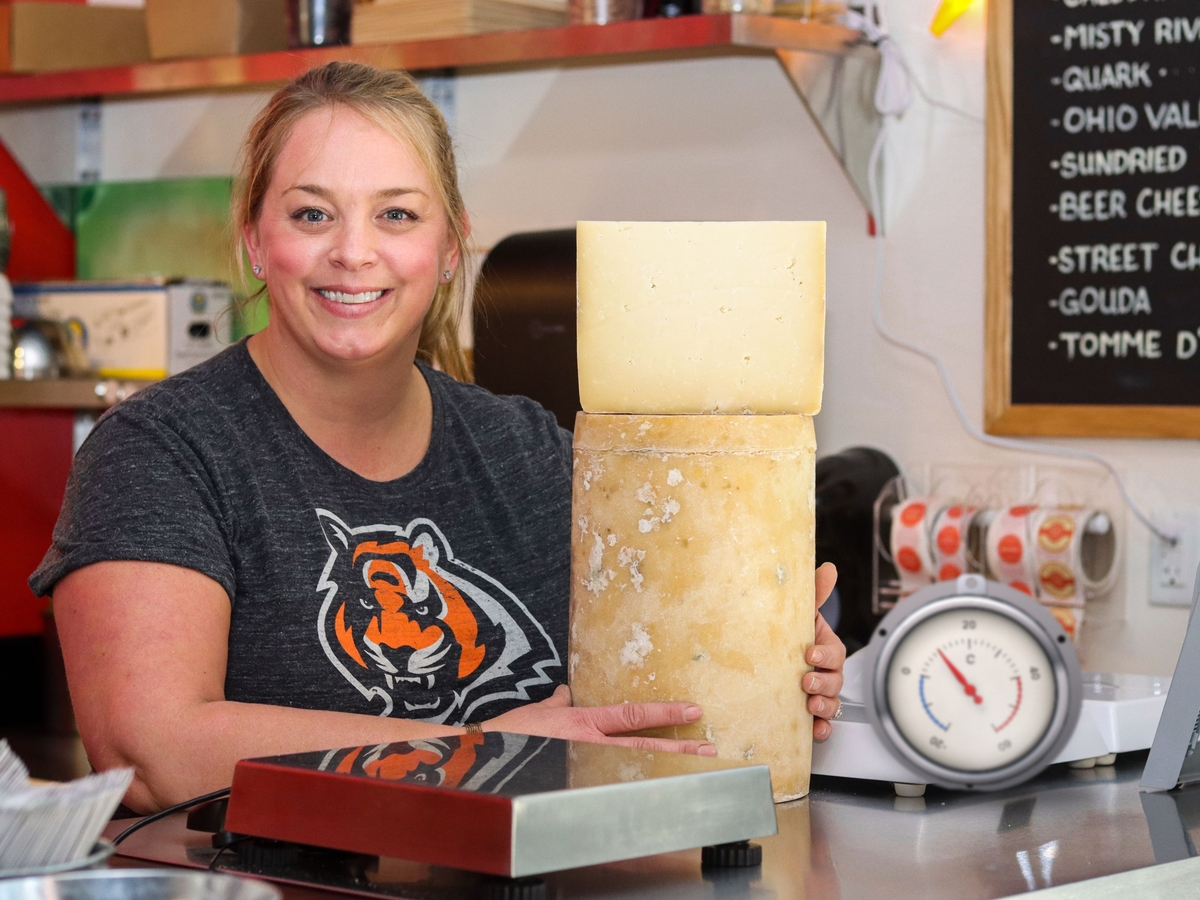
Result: 10 °C
